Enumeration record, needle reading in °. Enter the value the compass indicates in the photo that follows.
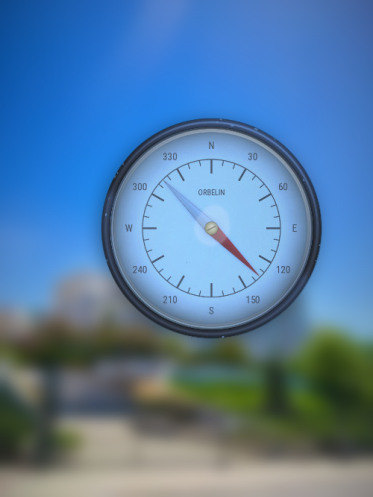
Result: 135 °
